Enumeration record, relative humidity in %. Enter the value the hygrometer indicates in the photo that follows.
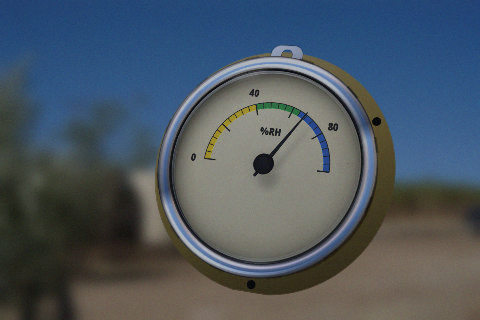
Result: 68 %
